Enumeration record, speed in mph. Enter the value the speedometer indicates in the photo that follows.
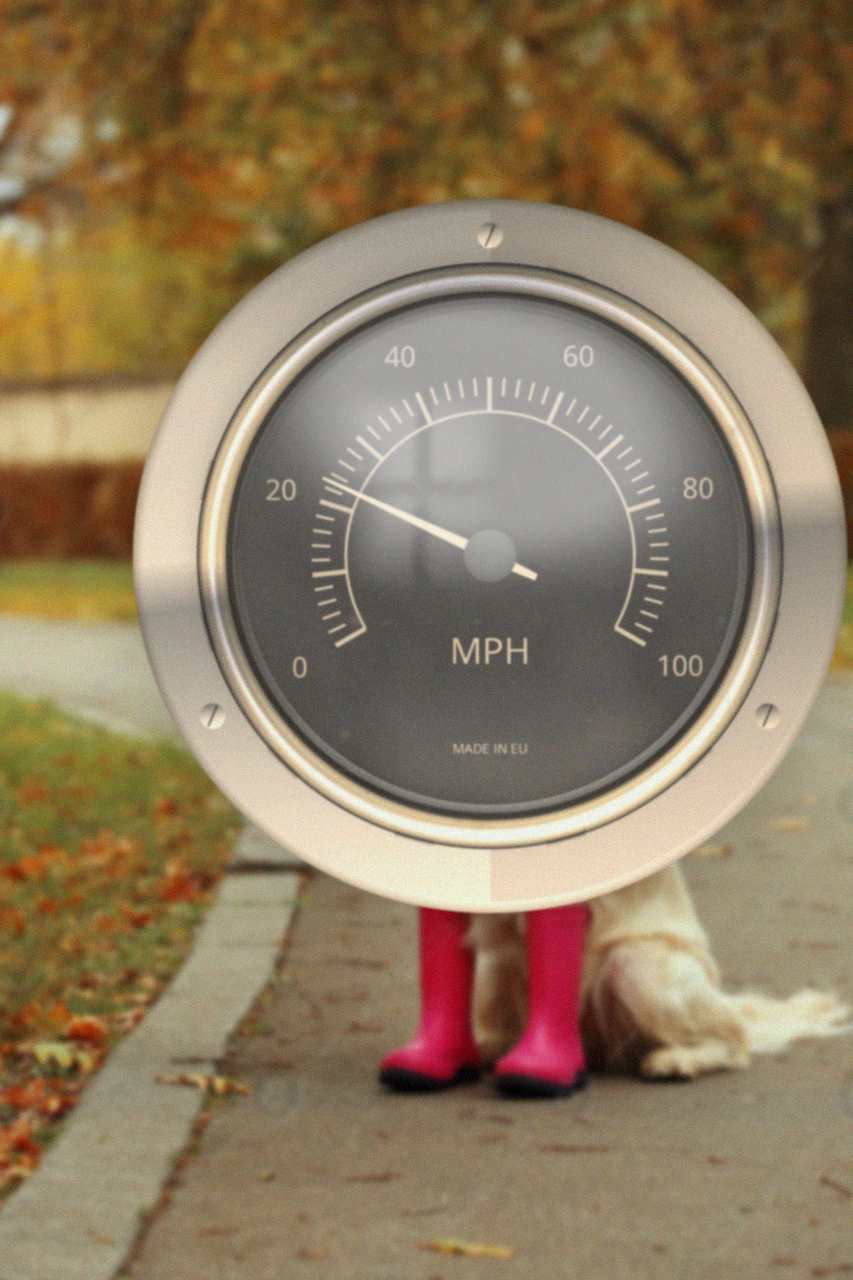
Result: 23 mph
